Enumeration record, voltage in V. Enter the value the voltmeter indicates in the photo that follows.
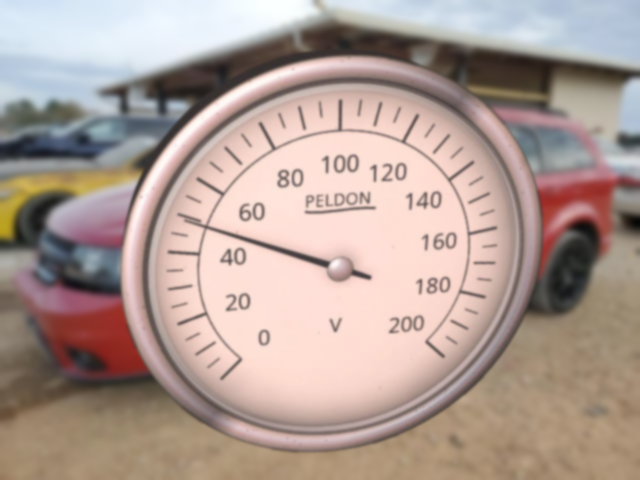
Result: 50 V
